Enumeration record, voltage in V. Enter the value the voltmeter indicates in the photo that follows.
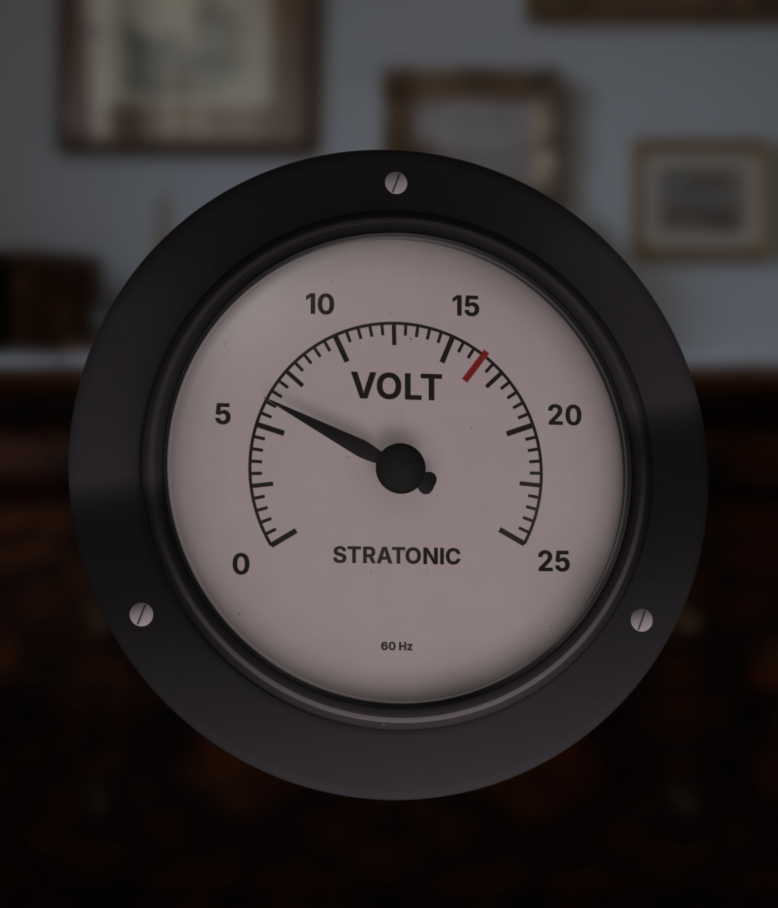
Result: 6 V
